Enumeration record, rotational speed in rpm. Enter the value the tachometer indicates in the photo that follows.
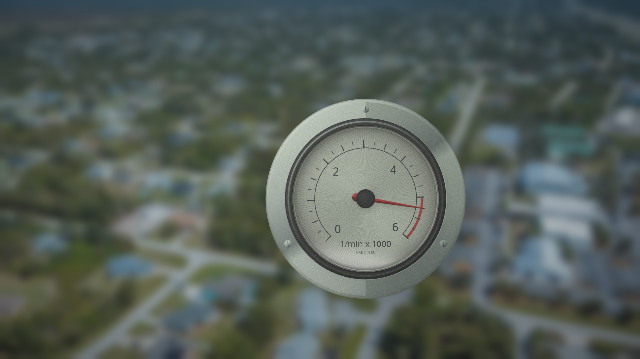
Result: 5250 rpm
